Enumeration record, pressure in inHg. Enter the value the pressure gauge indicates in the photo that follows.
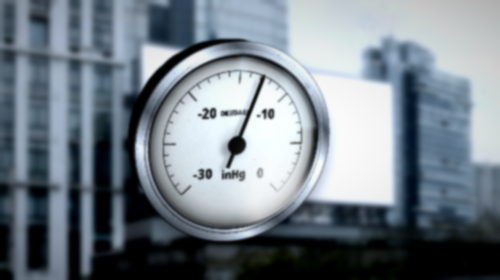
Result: -13 inHg
